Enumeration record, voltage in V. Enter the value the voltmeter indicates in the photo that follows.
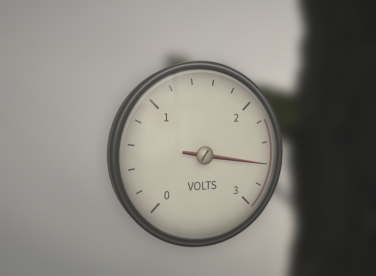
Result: 2.6 V
